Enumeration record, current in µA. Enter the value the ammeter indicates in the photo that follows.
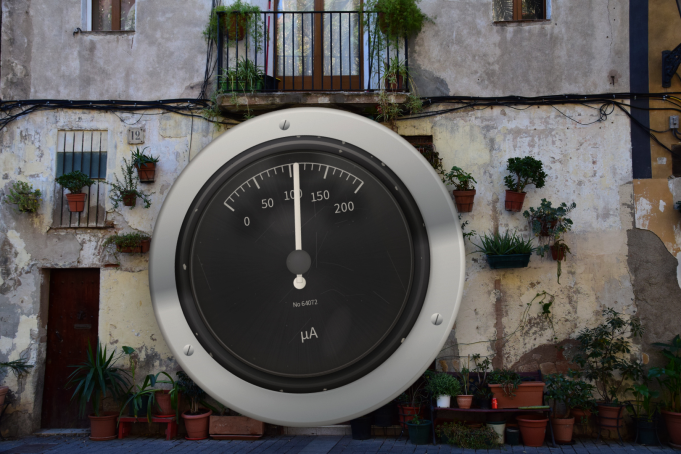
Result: 110 µA
